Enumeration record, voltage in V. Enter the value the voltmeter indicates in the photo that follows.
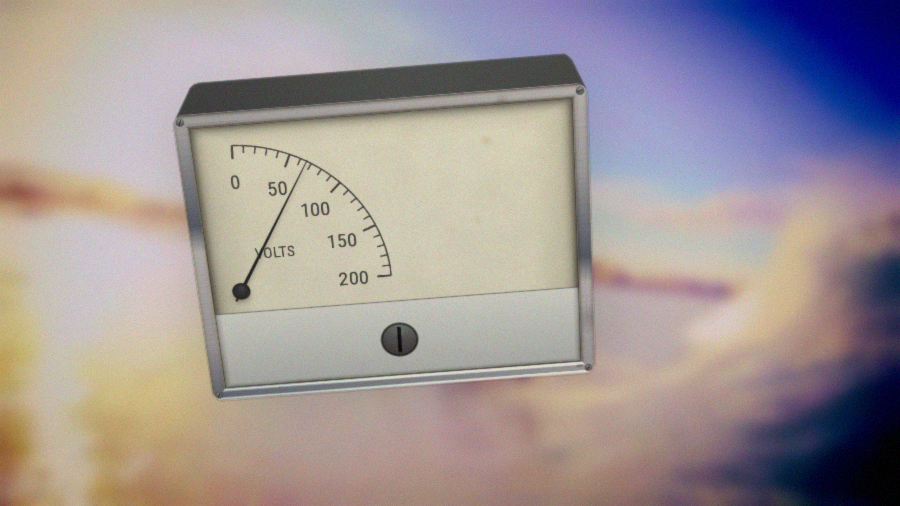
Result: 65 V
